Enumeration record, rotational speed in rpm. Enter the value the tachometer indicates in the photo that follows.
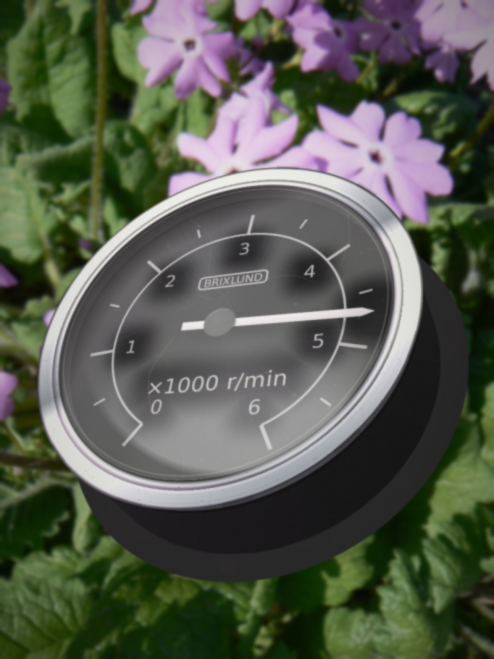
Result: 4750 rpm
